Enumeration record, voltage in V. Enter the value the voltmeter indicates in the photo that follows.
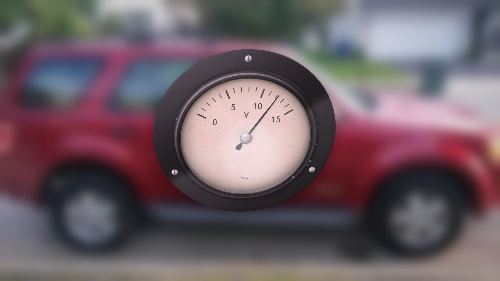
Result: 12 V
